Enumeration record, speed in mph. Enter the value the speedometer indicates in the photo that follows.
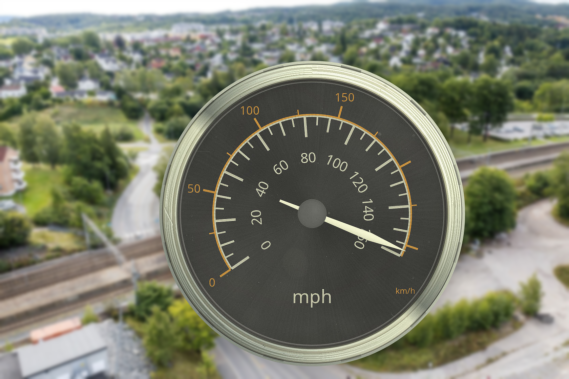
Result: 157.5 mph
